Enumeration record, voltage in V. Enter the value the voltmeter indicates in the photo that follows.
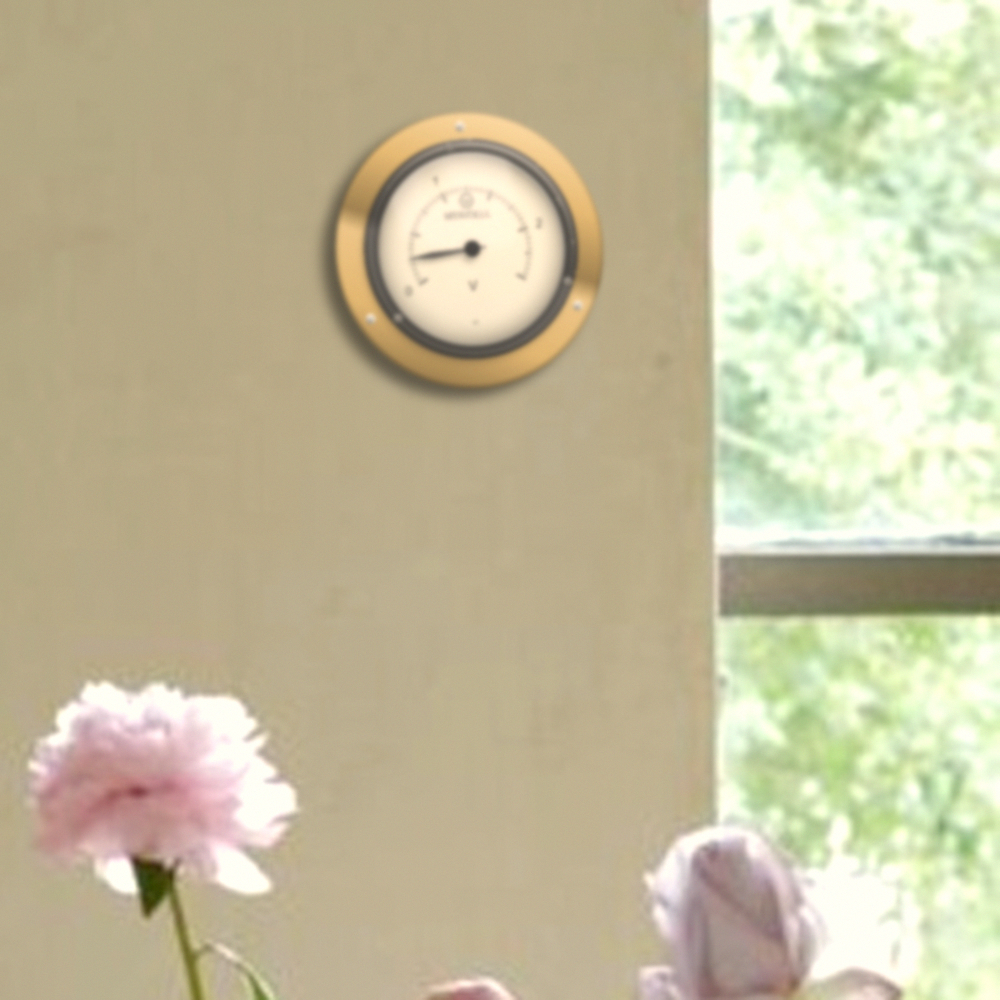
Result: 0.25 V
